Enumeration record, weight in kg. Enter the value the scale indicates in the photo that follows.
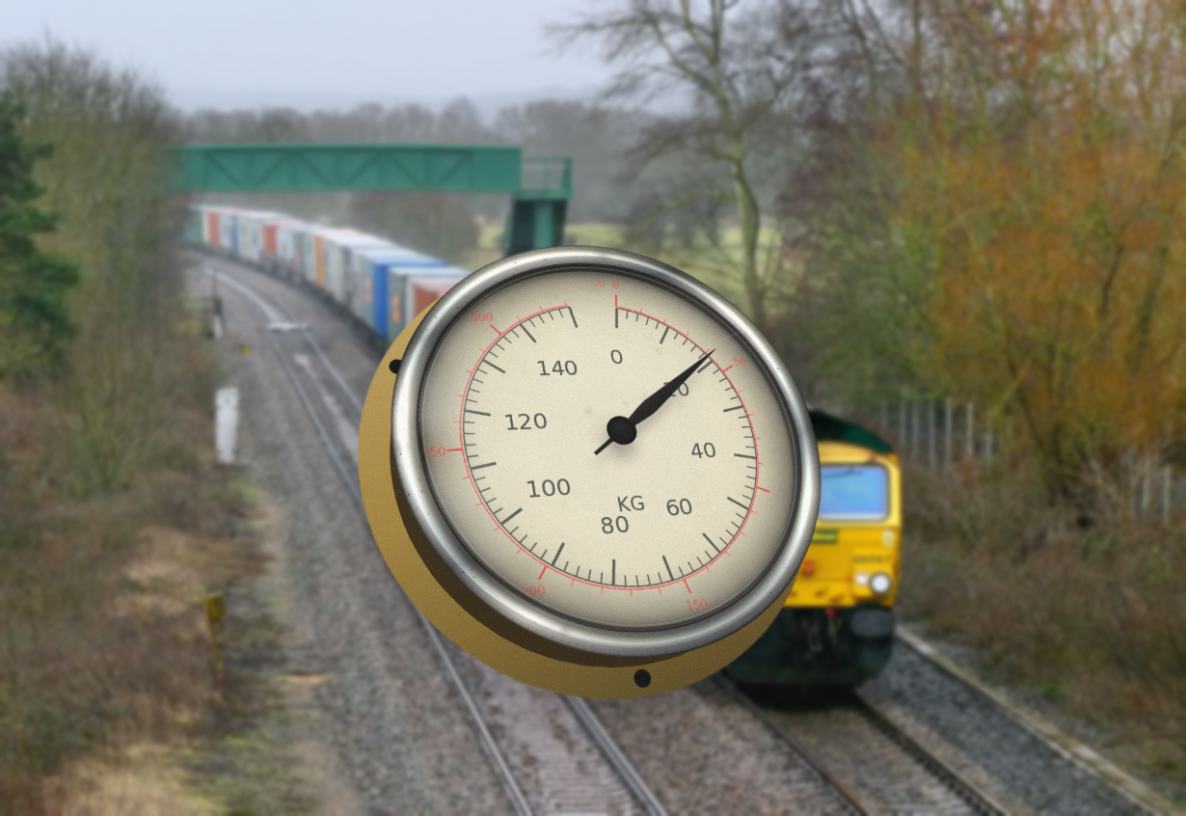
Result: 19 kg
